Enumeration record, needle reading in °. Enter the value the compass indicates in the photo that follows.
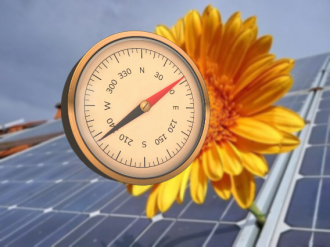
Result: 55 °
